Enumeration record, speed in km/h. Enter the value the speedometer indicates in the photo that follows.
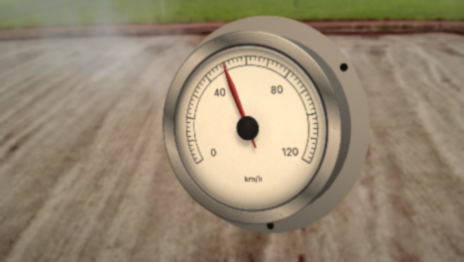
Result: 50 km/h
